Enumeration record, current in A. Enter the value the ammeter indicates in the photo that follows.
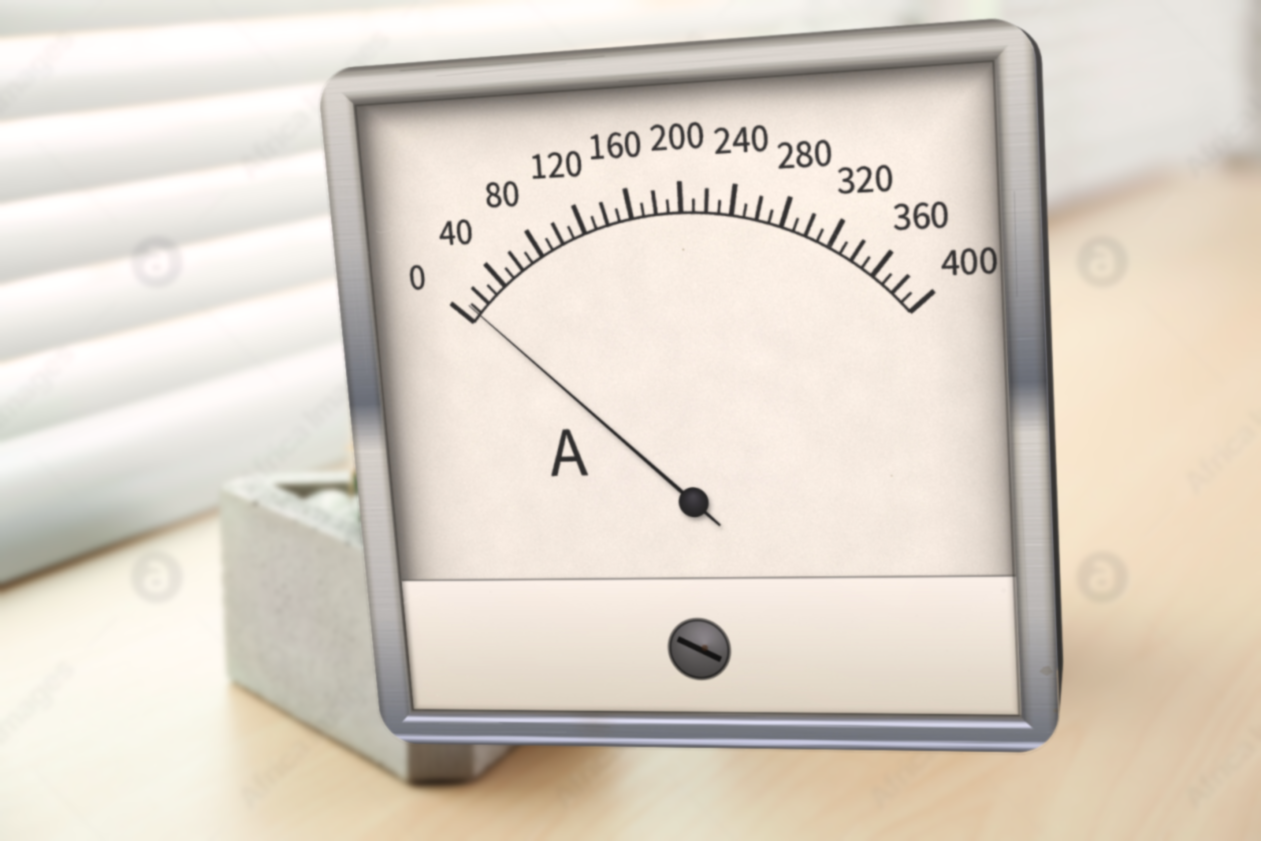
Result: 10 A
